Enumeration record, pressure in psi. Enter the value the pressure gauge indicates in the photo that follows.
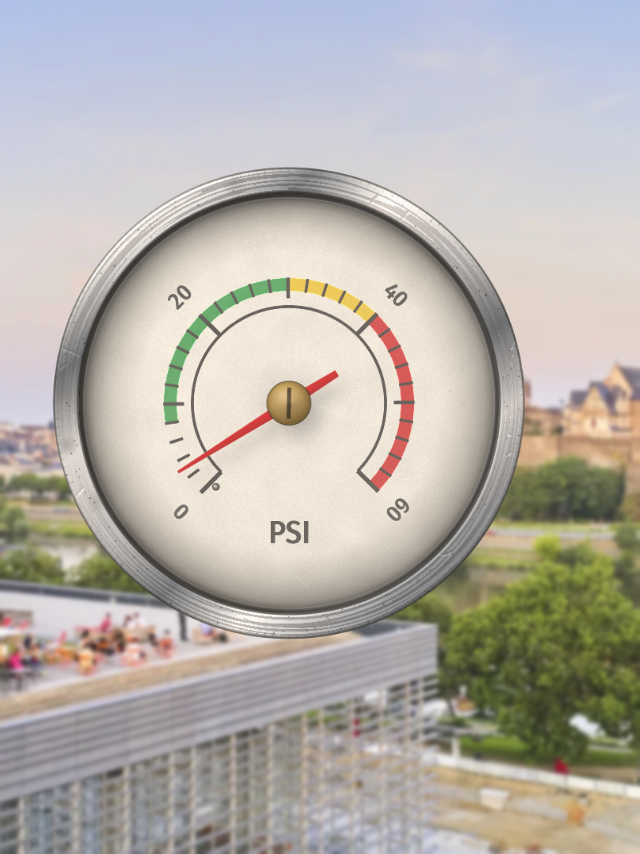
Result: 3 psi
